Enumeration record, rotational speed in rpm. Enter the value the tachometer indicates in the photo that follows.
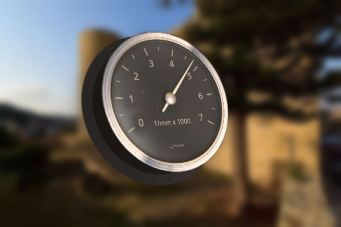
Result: 4750 rpm
